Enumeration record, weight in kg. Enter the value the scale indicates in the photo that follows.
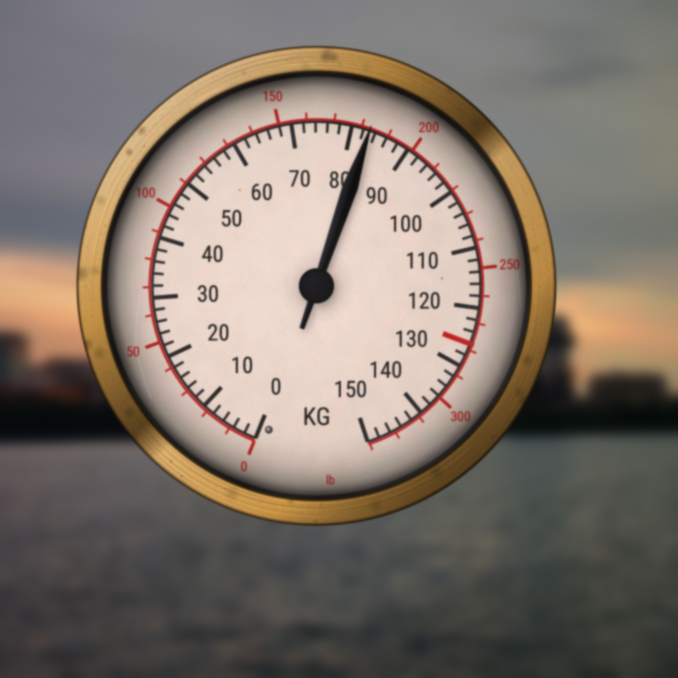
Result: 83 kg
